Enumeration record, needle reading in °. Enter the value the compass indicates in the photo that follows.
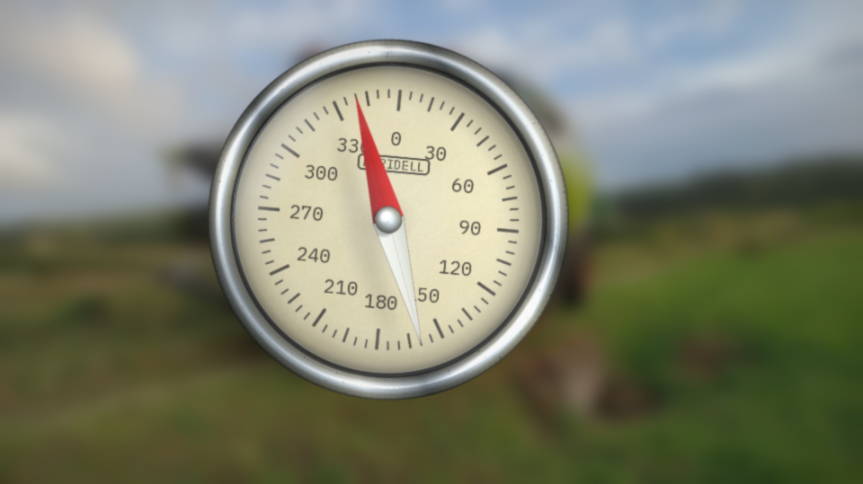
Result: 340 °
